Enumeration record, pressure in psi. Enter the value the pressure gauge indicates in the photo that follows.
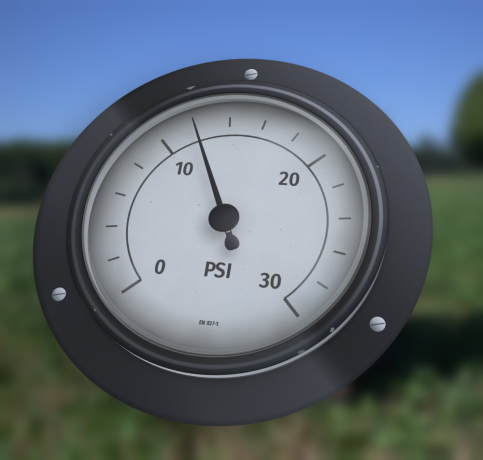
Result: 12 psi
